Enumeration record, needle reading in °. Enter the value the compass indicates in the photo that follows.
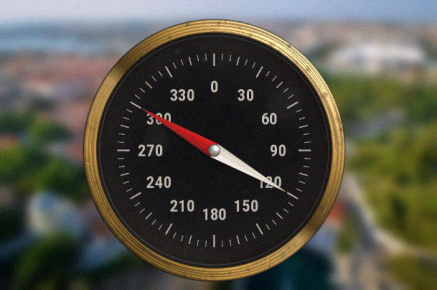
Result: 300 °
